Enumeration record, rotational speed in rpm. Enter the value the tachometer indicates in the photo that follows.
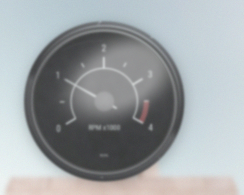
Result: 1000 rpm
